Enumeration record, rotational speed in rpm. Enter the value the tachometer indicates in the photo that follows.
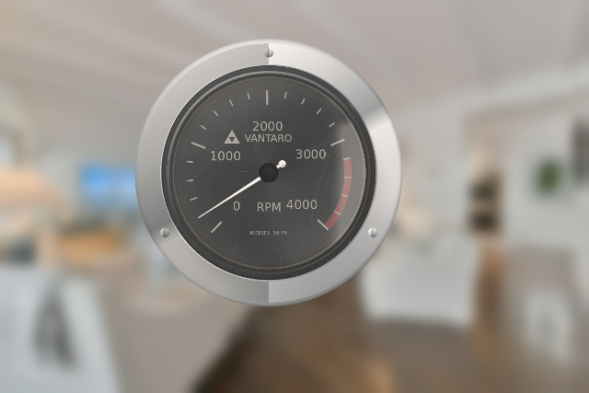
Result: 200 rpm
